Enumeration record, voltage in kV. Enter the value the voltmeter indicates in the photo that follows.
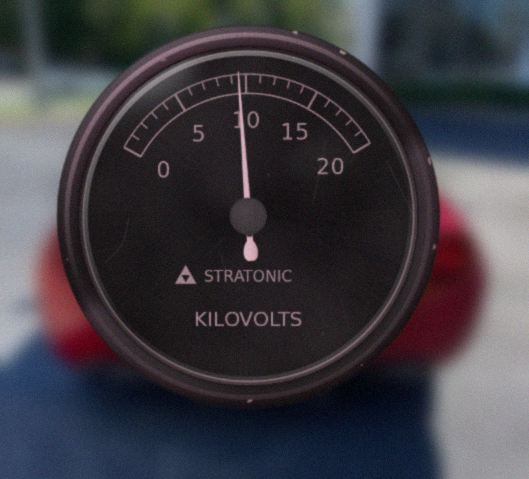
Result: 9.5 kV
